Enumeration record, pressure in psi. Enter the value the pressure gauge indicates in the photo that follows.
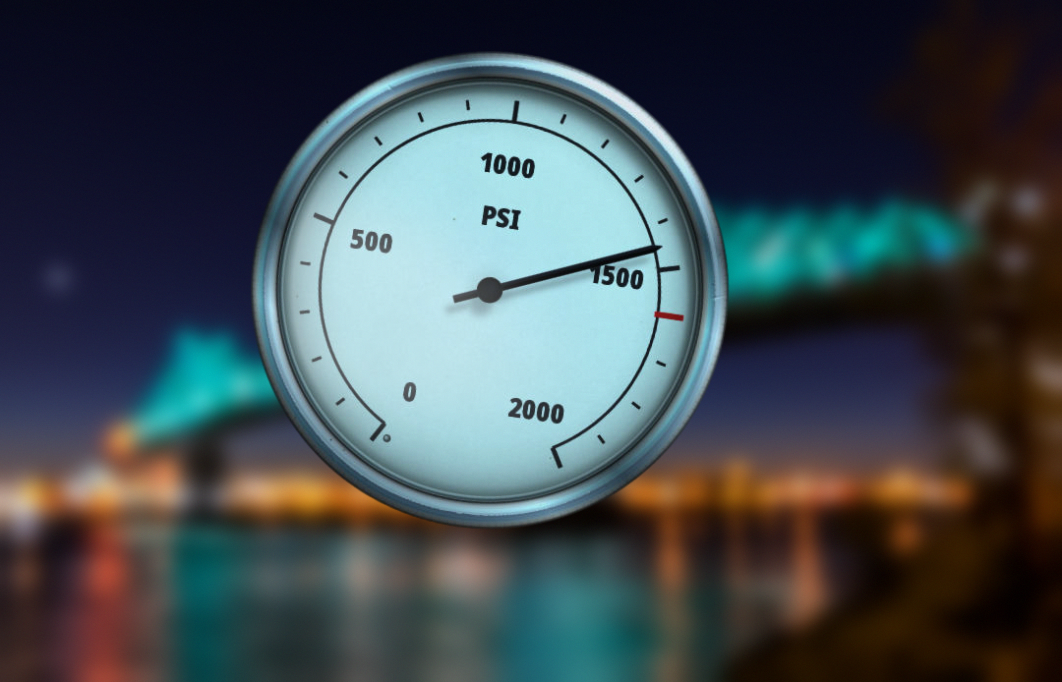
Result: 1450 psi
